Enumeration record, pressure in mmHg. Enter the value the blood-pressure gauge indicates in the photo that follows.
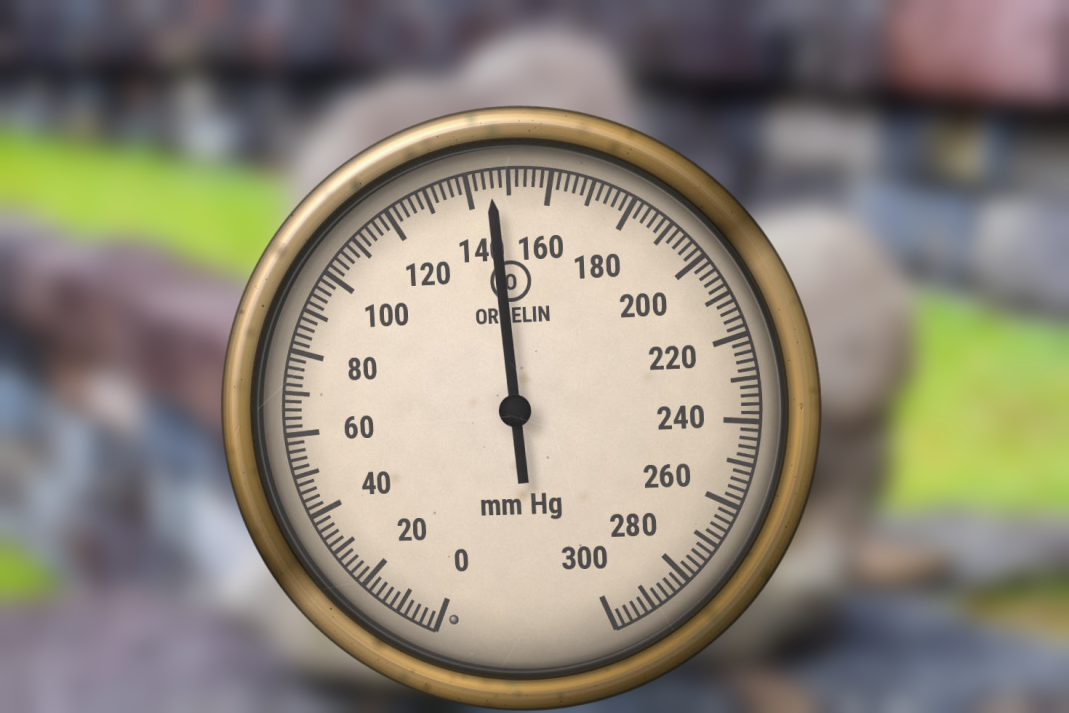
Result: 146 mmHg
